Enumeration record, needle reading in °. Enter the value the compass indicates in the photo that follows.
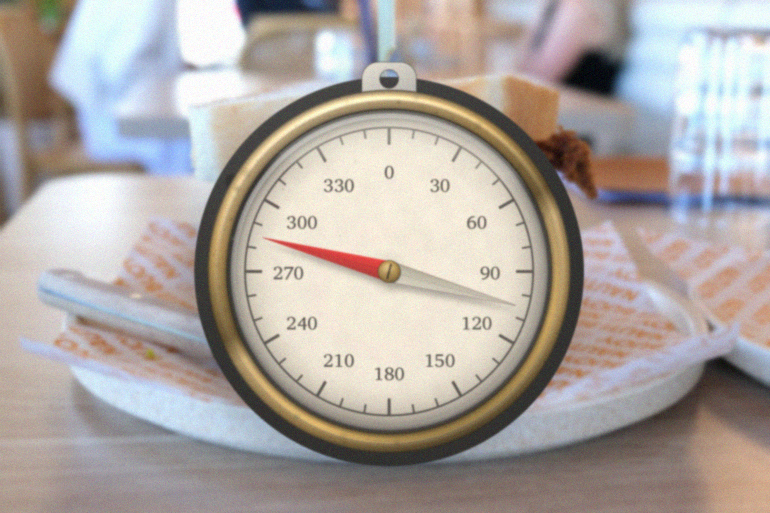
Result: 285 °
